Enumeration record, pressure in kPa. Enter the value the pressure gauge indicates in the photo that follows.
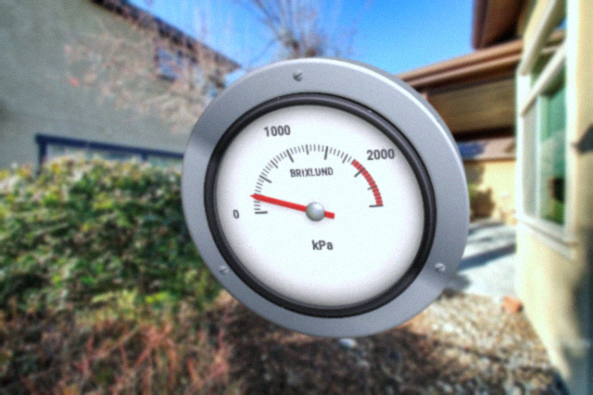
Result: 250 kPa
